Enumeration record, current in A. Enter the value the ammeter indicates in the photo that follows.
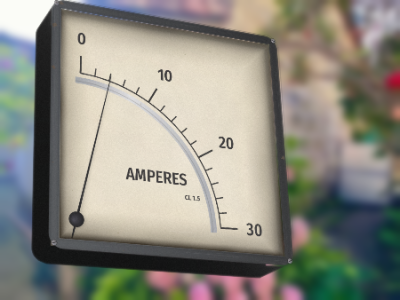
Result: 4 A
